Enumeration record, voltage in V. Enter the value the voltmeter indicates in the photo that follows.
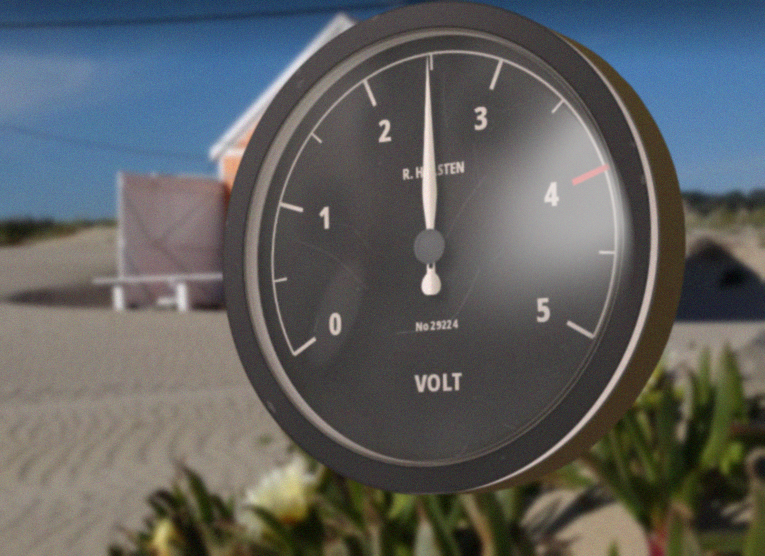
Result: 2.5 V
